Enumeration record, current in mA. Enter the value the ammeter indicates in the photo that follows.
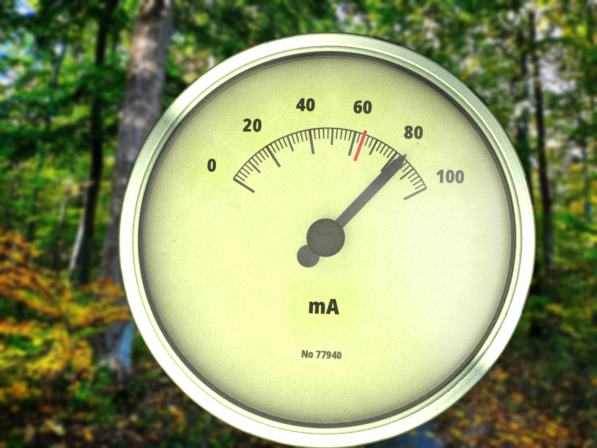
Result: 84 mA
